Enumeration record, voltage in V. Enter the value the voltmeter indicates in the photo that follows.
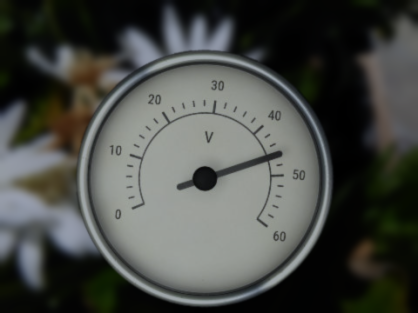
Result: 46 V
